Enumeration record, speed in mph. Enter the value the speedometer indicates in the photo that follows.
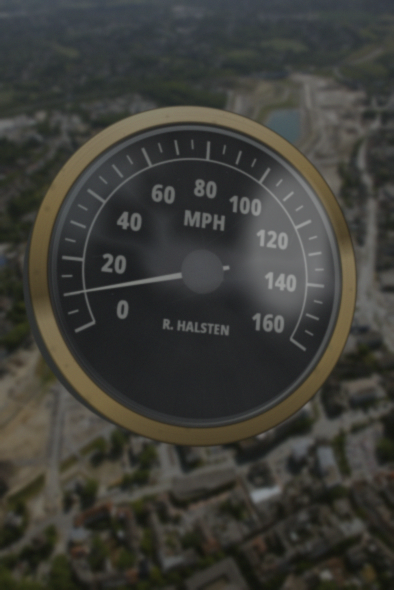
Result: 10 mph
